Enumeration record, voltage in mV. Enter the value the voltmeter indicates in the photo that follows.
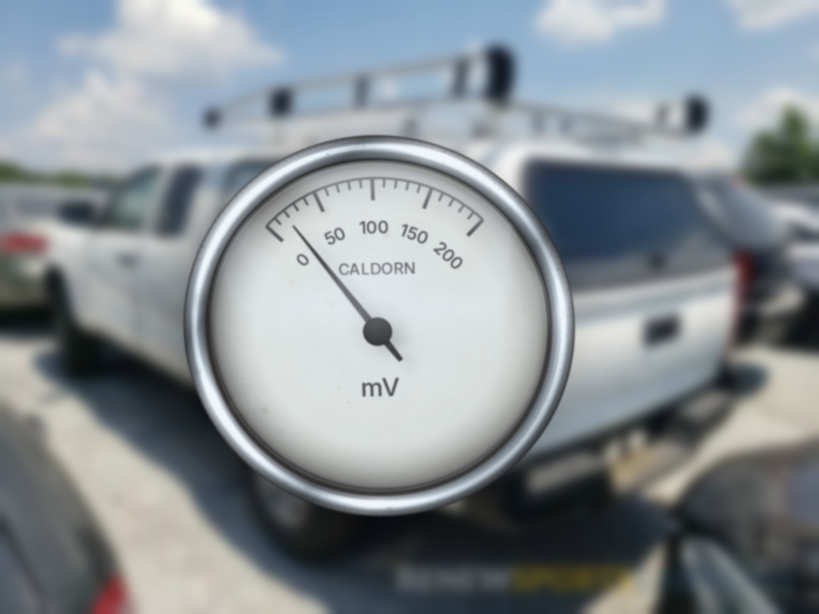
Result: 20 mV
